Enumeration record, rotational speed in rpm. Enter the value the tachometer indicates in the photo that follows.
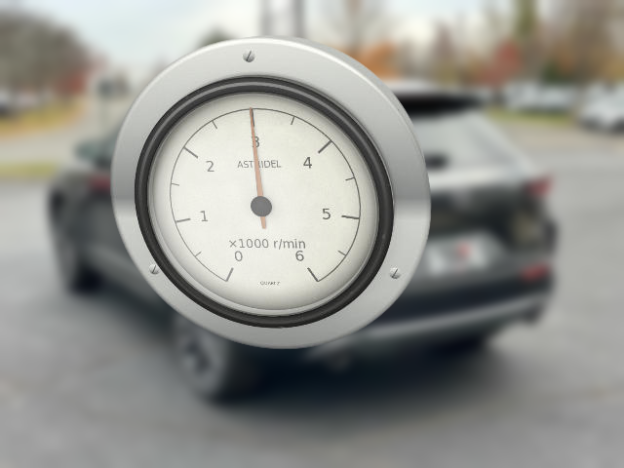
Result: 3000 rpm
